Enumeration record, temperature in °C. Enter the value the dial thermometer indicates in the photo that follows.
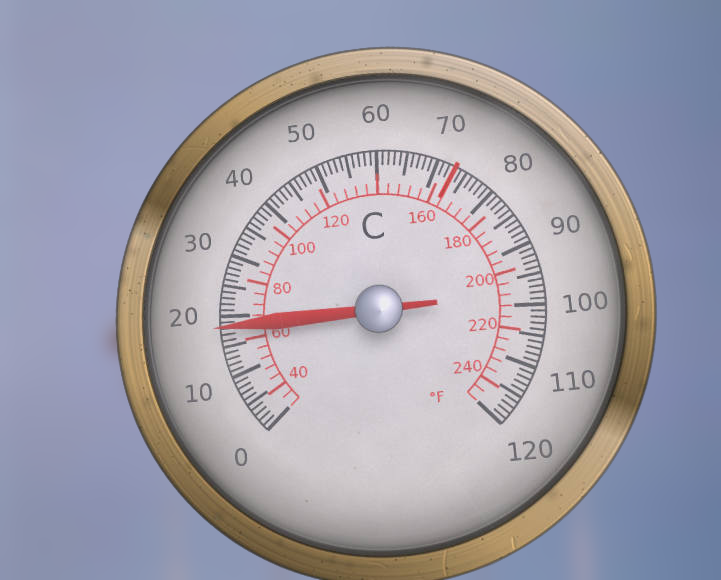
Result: 18 °C
